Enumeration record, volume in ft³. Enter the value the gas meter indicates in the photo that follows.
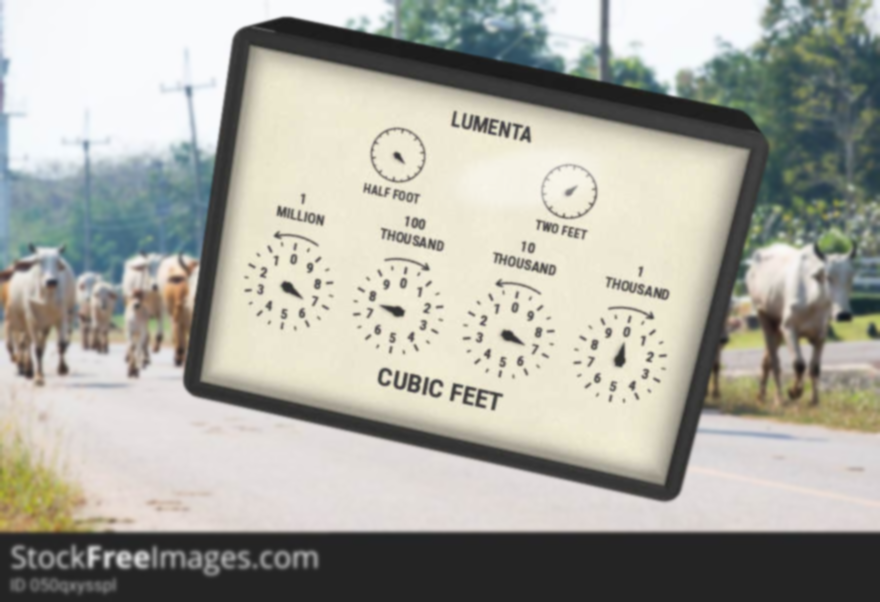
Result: 677000 ft³
